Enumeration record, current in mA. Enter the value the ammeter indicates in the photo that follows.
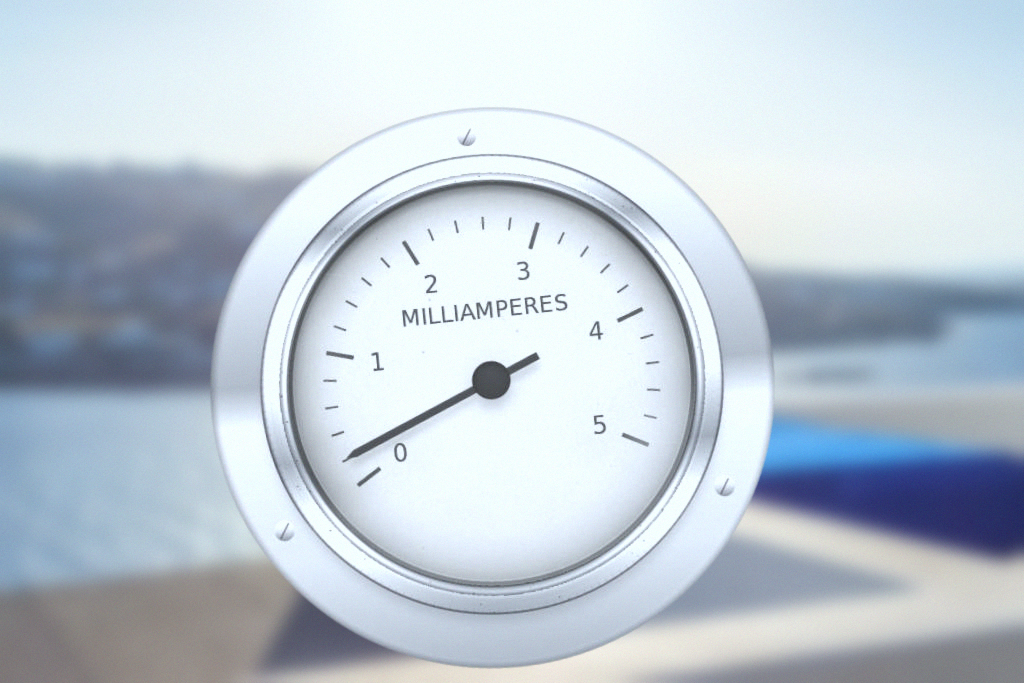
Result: 0.2 mA
